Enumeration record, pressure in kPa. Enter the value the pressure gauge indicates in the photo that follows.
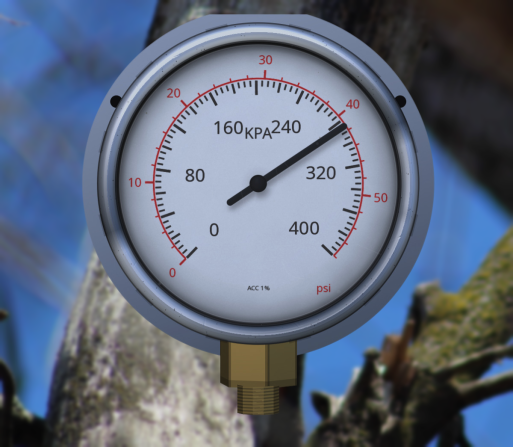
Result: 285 kPa
